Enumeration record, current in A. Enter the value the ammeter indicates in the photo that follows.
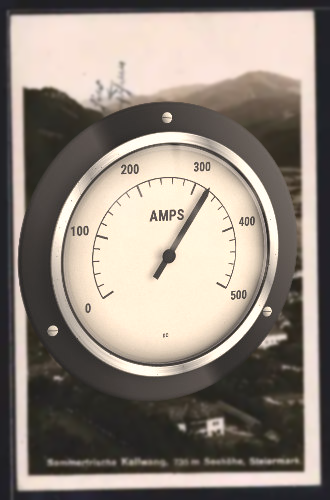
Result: 320 A
